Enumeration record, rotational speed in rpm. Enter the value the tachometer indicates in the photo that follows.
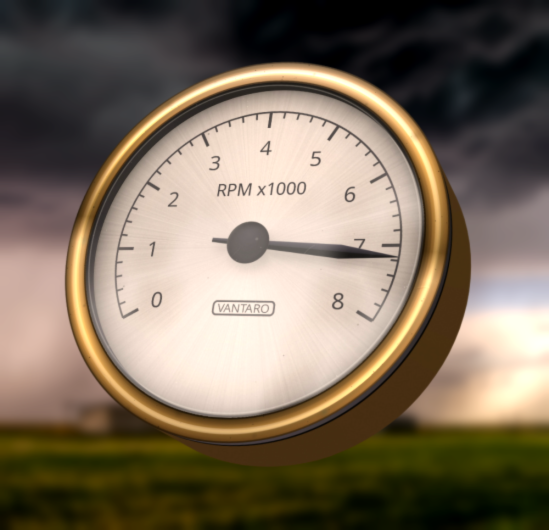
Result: 7200 rpm
